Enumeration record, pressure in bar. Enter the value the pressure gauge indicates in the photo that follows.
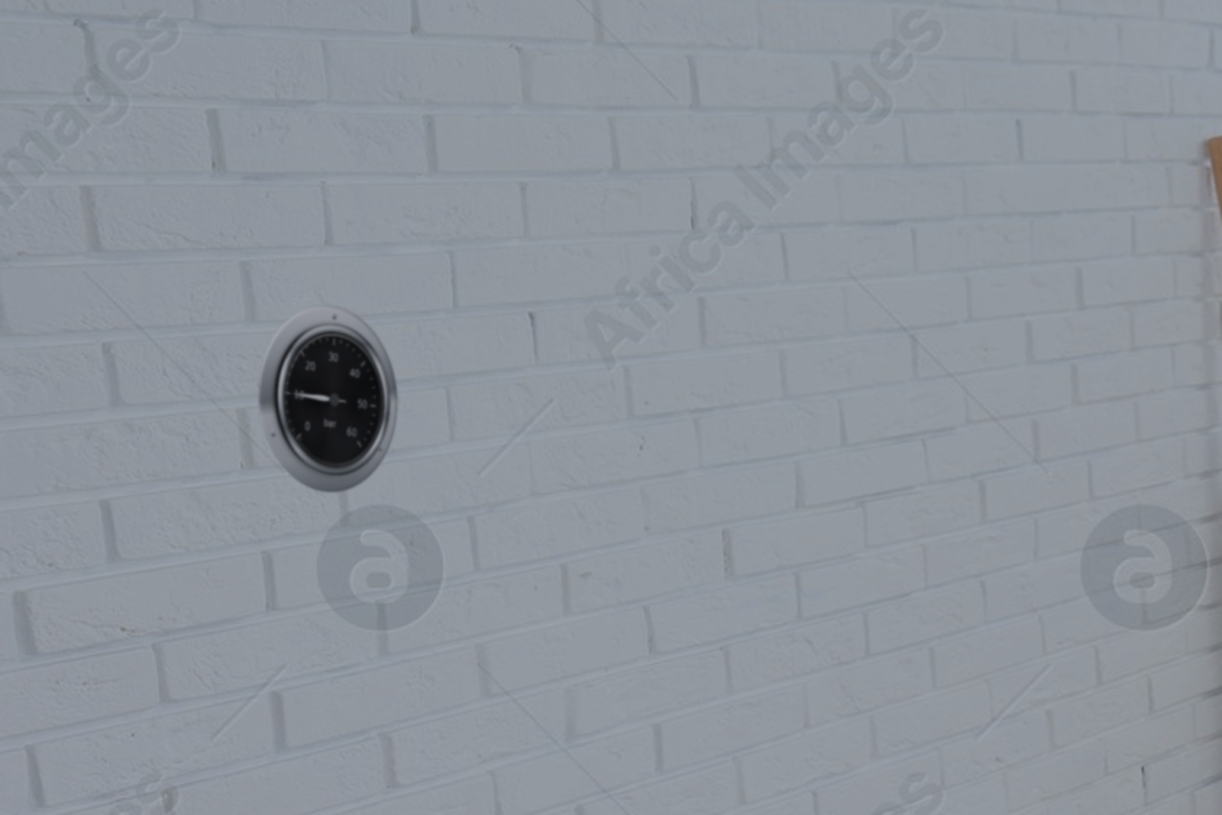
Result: 10 bar
